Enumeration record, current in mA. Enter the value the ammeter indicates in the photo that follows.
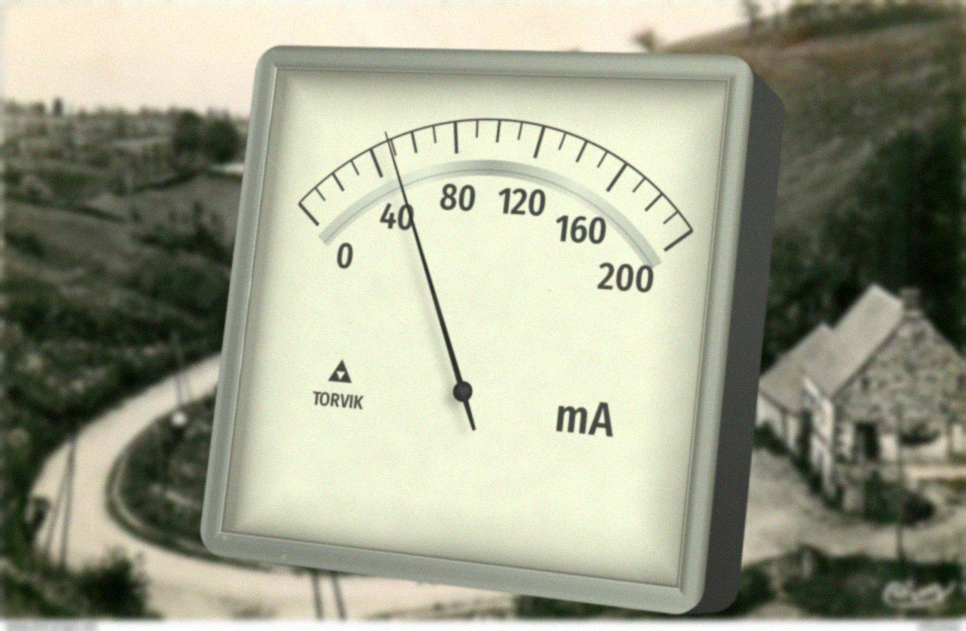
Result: 50 mA
